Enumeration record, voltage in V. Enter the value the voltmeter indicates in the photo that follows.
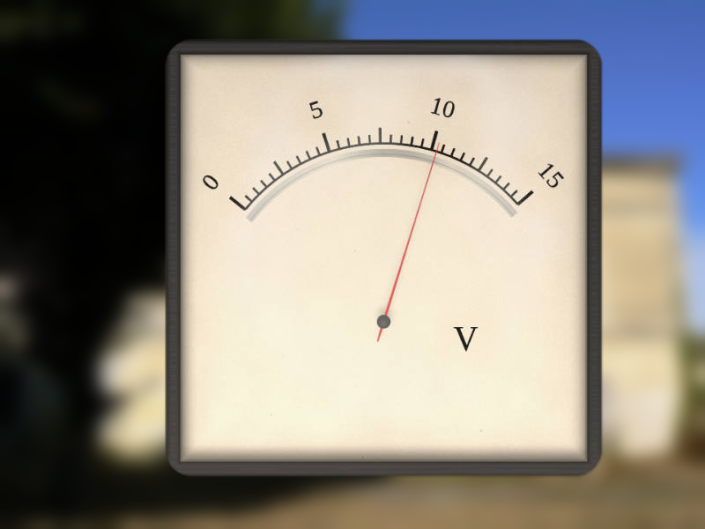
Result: 10.25 V
